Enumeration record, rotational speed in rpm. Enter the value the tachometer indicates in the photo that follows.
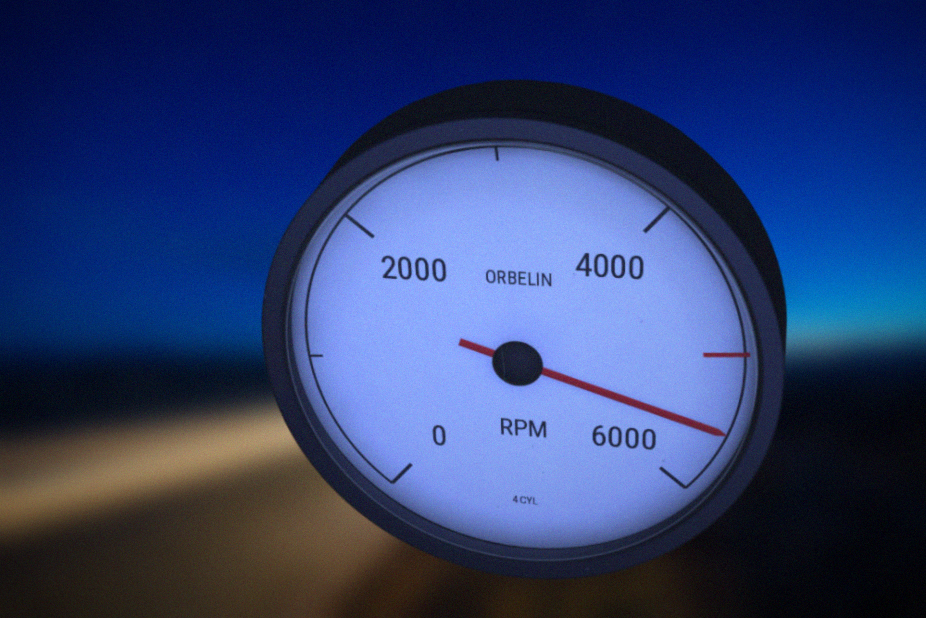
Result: 5500 rpm
